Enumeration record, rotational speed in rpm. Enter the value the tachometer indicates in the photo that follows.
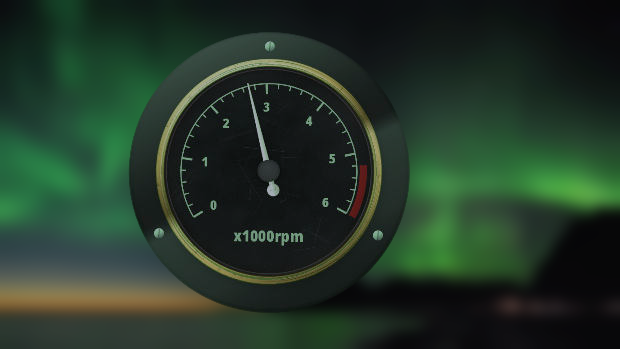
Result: 2700 rpm
